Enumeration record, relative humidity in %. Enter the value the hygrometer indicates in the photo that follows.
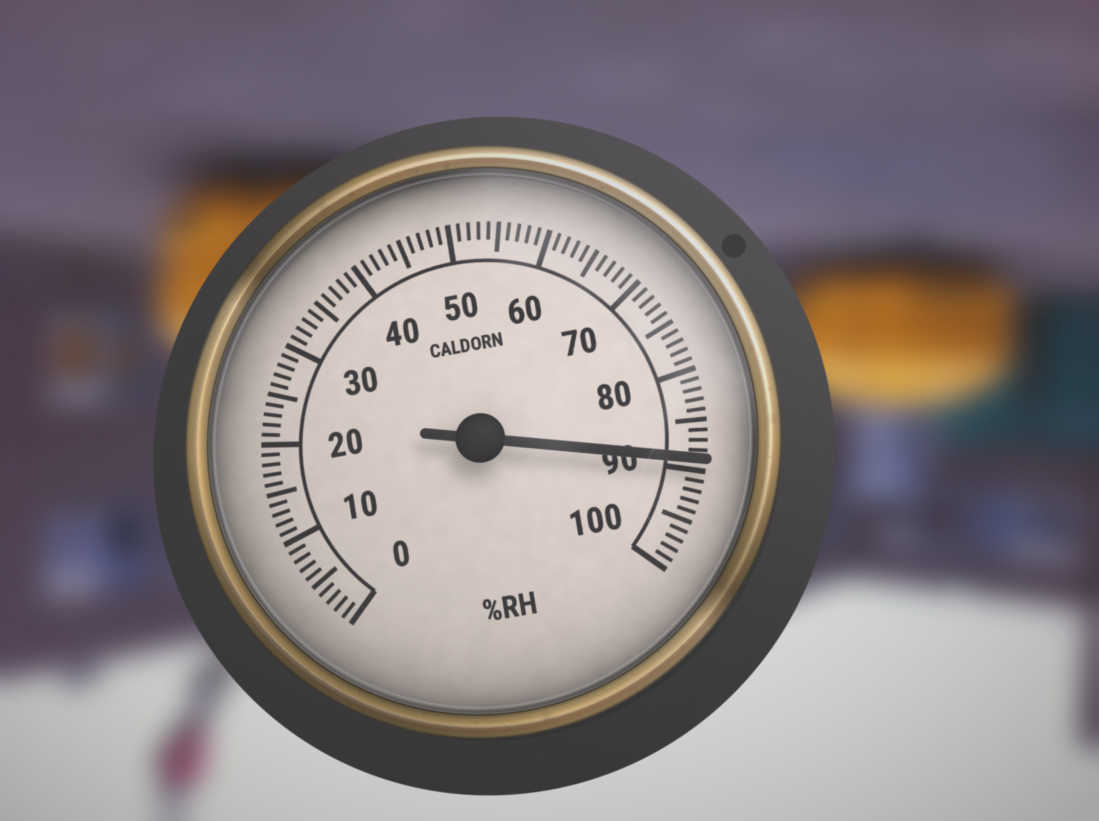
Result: 89 %
